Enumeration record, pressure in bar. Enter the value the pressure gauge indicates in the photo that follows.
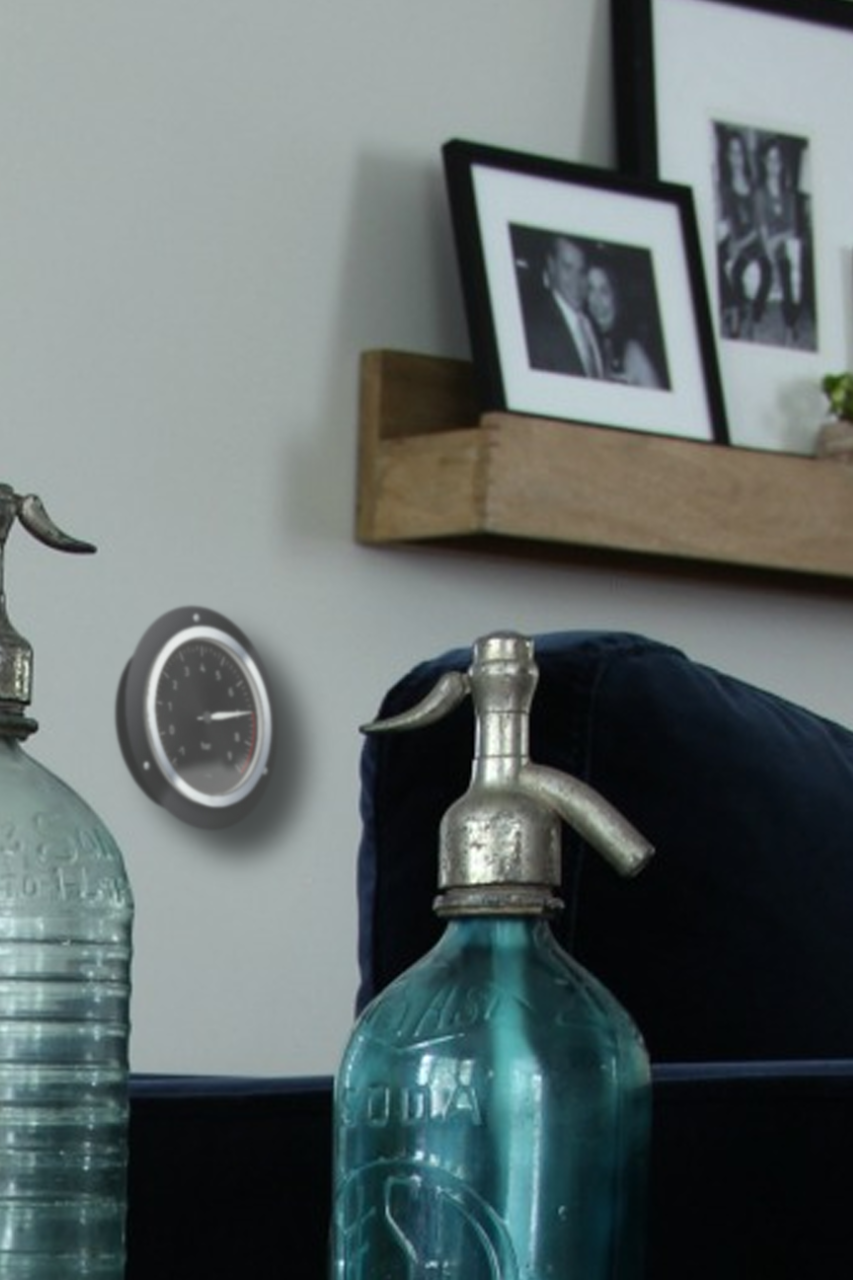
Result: 7 bar
